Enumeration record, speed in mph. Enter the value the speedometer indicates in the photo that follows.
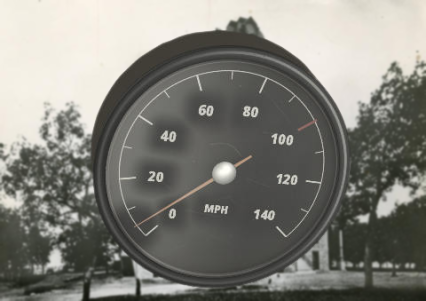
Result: 5 mph
